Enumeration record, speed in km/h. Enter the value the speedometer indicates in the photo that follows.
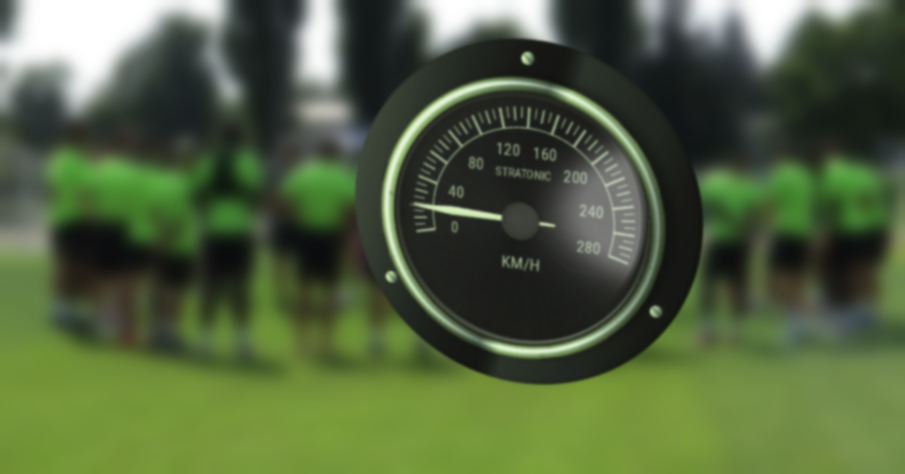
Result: 20 km/h
